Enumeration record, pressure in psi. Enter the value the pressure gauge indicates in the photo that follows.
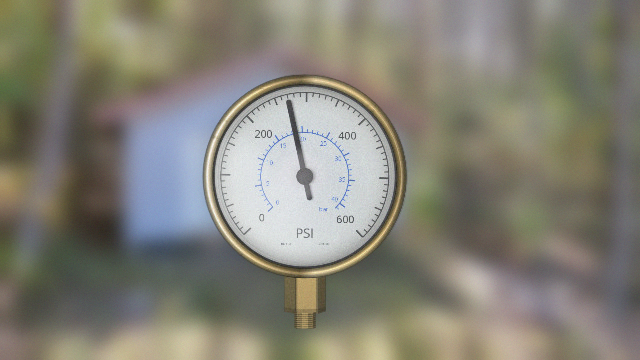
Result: 270 psi
